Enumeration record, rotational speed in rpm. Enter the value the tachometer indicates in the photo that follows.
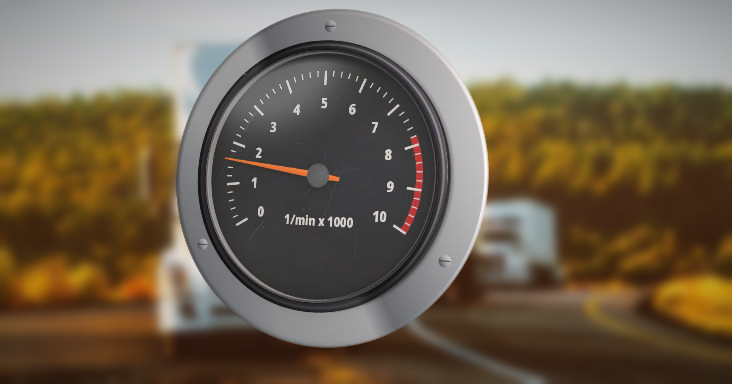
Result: 1600 rpm
